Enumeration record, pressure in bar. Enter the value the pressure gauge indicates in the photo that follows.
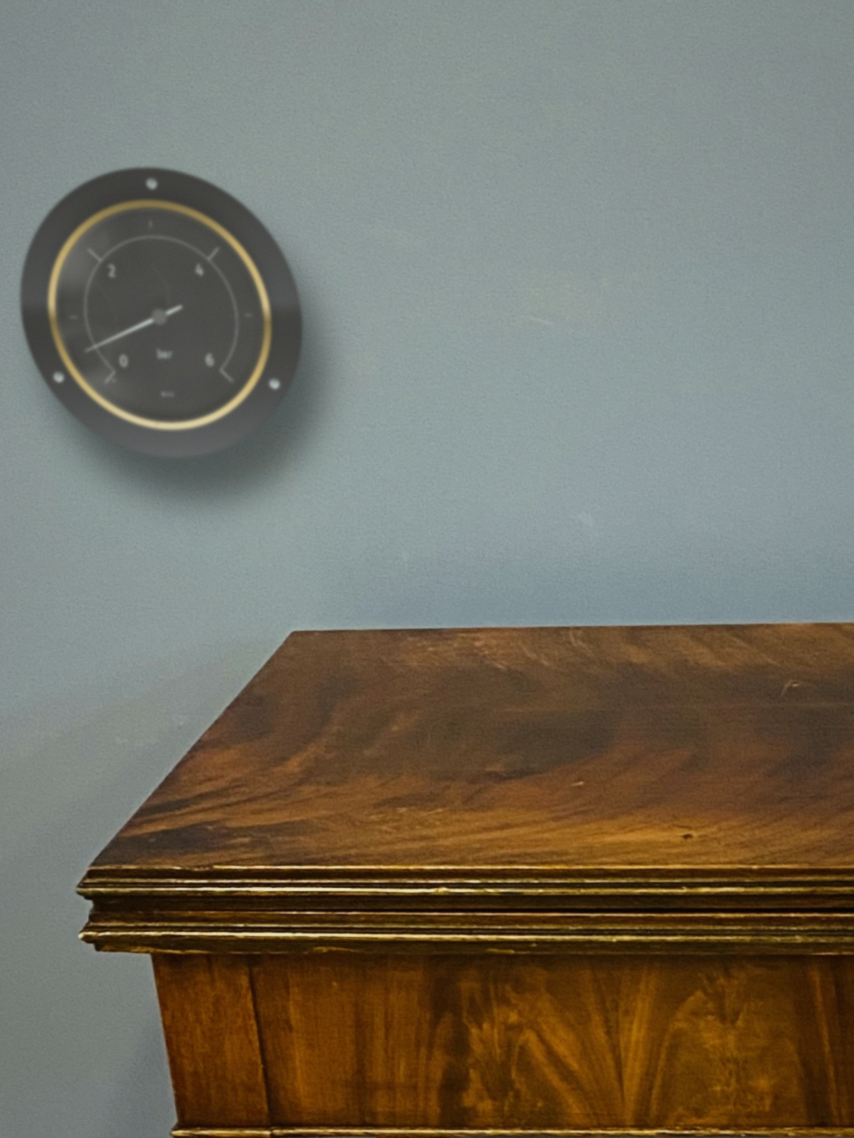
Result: 0.5 bar
